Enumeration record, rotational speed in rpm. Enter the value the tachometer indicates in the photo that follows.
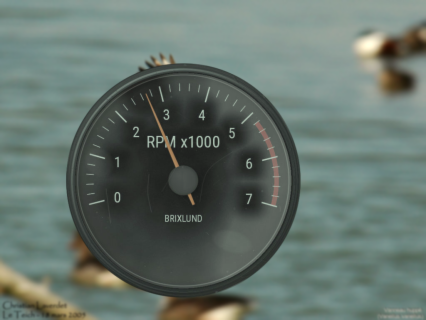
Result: 2700 rpm
